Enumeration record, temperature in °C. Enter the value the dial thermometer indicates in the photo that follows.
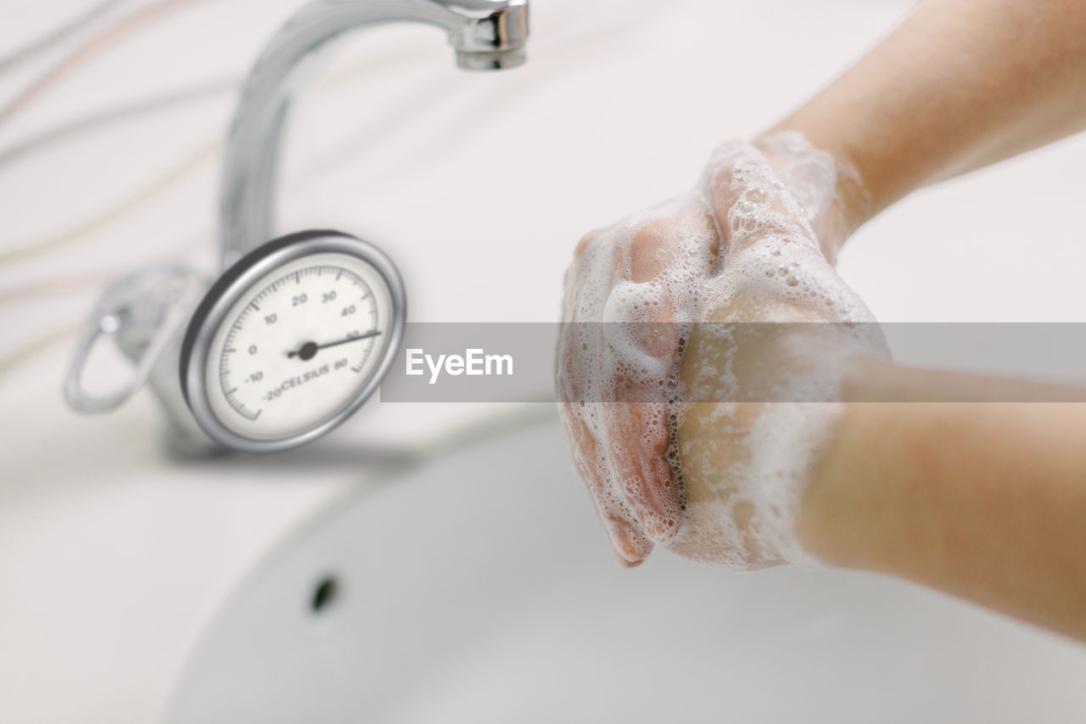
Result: 50 °C
